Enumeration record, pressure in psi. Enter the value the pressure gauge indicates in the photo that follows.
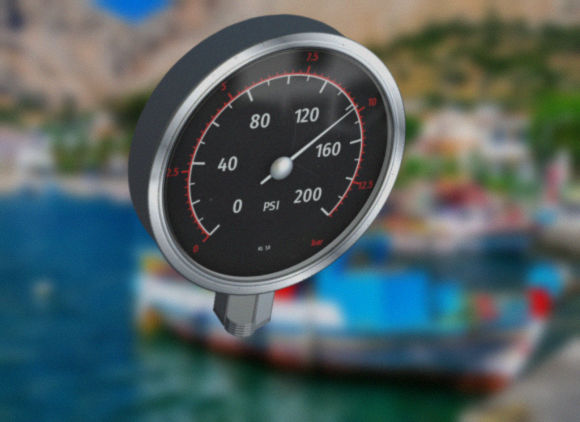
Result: 140 psi
